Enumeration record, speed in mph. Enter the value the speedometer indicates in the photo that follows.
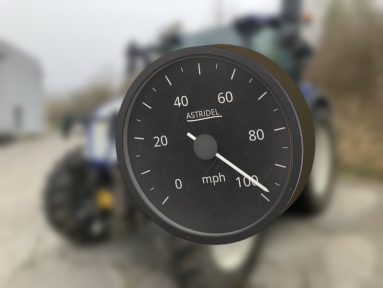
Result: 97.5 mph
